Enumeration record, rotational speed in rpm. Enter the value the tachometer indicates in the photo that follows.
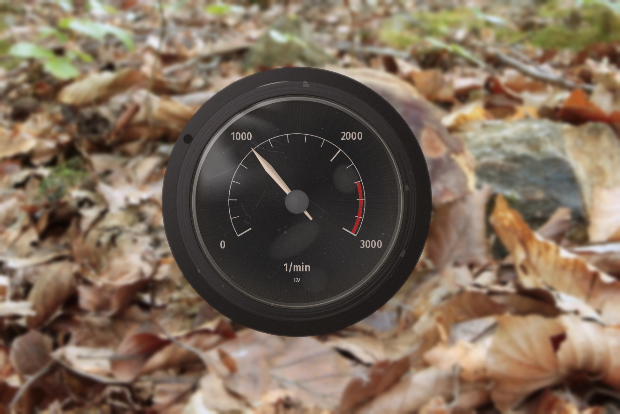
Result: 1000 rpm
